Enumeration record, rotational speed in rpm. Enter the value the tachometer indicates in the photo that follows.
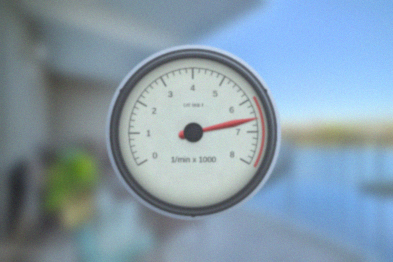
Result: 6600 rpm
